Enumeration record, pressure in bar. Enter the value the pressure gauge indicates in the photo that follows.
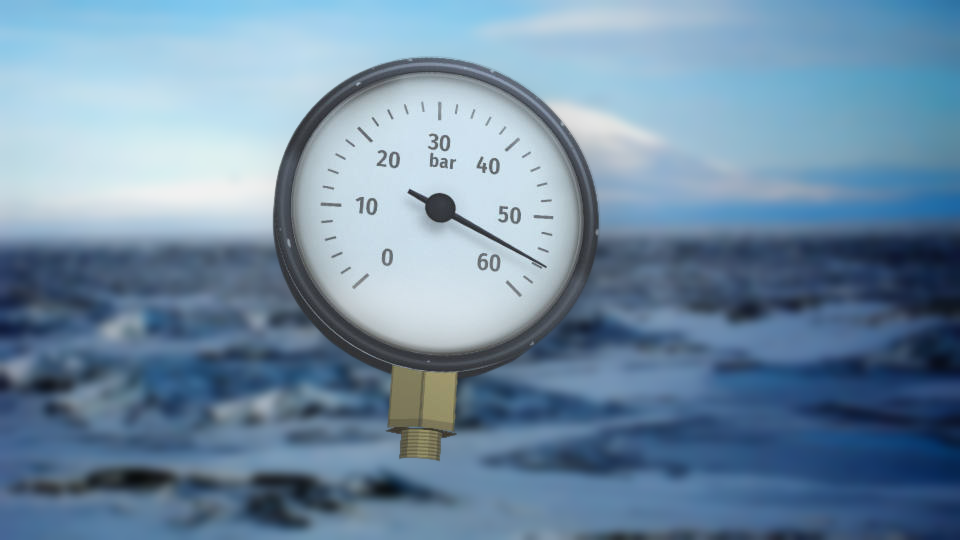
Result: 56 bar
